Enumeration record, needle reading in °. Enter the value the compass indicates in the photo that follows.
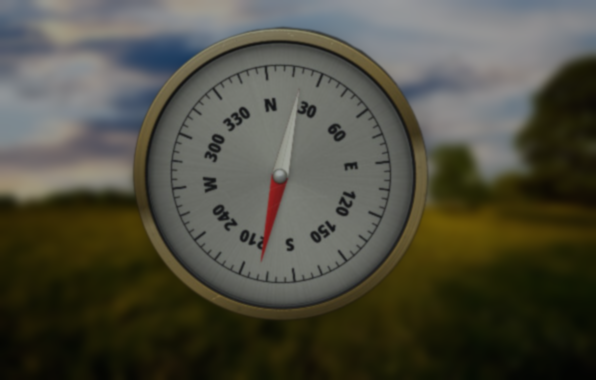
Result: 200 °
